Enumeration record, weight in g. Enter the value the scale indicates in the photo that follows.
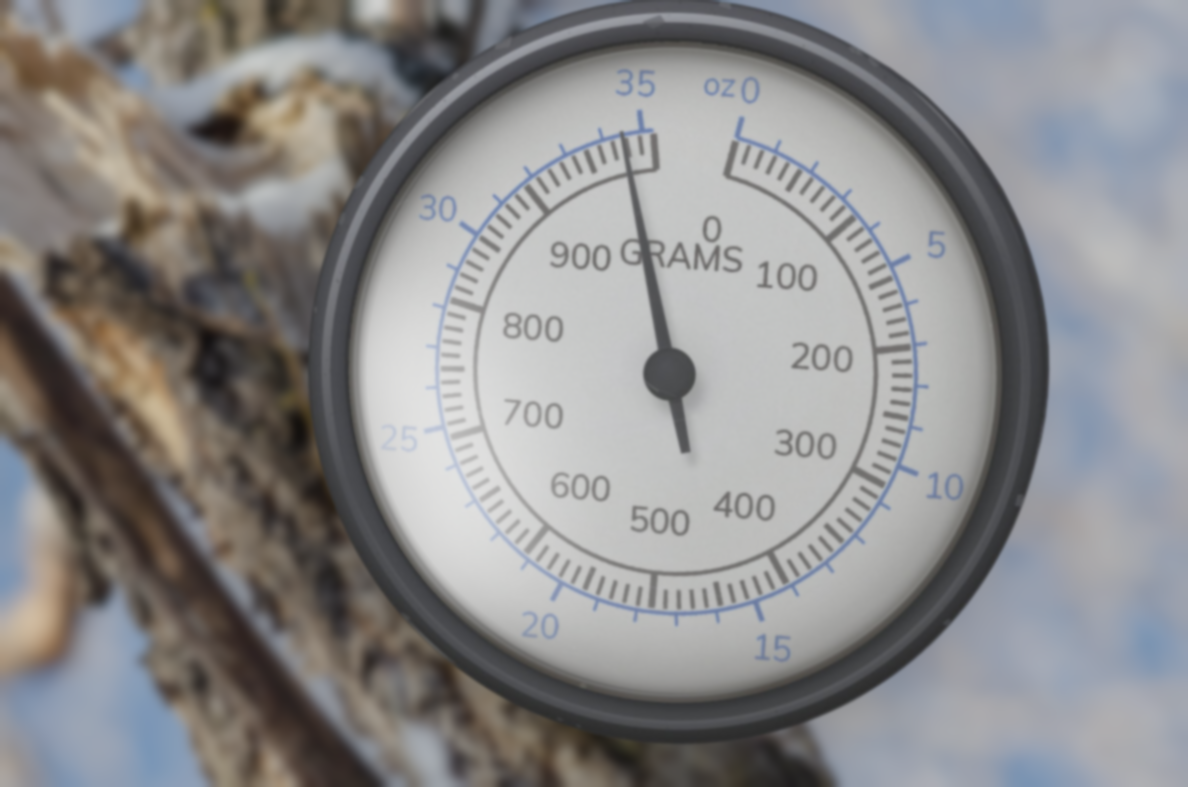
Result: 980 g
